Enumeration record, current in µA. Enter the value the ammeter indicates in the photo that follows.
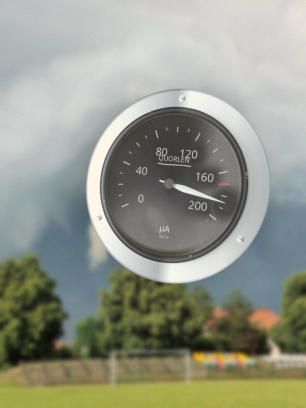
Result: 185 µA
